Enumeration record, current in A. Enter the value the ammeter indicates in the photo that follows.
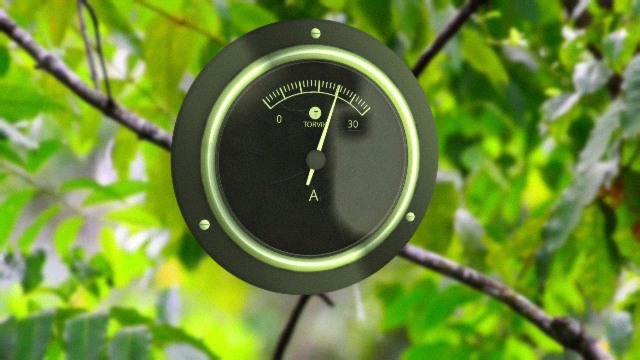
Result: 20 A
